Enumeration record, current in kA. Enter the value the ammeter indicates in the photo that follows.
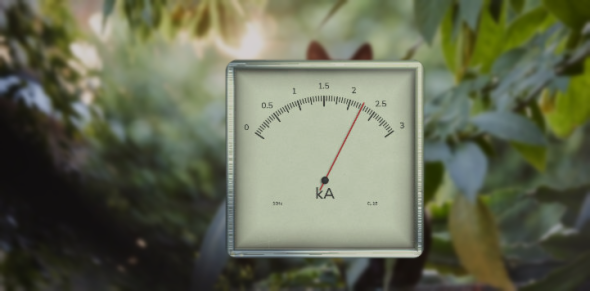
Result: 2.25 kA
